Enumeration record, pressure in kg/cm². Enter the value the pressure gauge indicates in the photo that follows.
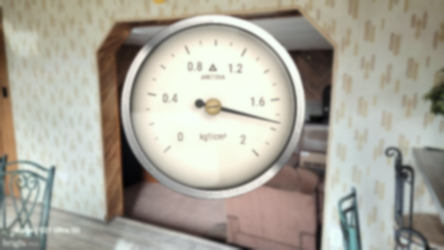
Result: 1.75 kg/cm²
